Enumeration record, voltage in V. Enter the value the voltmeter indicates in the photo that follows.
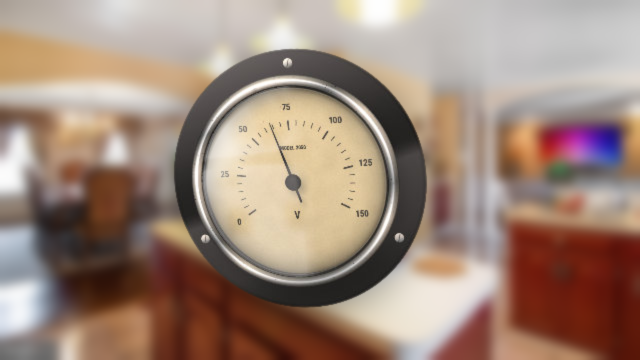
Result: 65 V
